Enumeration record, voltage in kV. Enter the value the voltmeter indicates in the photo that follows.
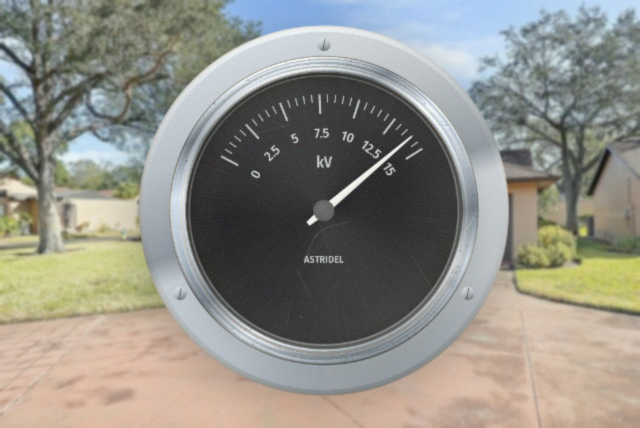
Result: 14 kV
